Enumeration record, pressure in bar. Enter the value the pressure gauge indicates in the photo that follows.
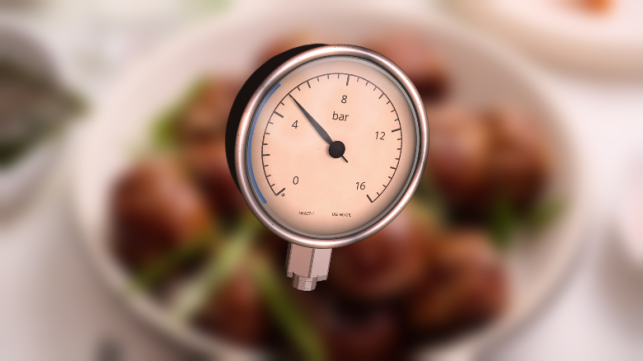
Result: 5 bar
